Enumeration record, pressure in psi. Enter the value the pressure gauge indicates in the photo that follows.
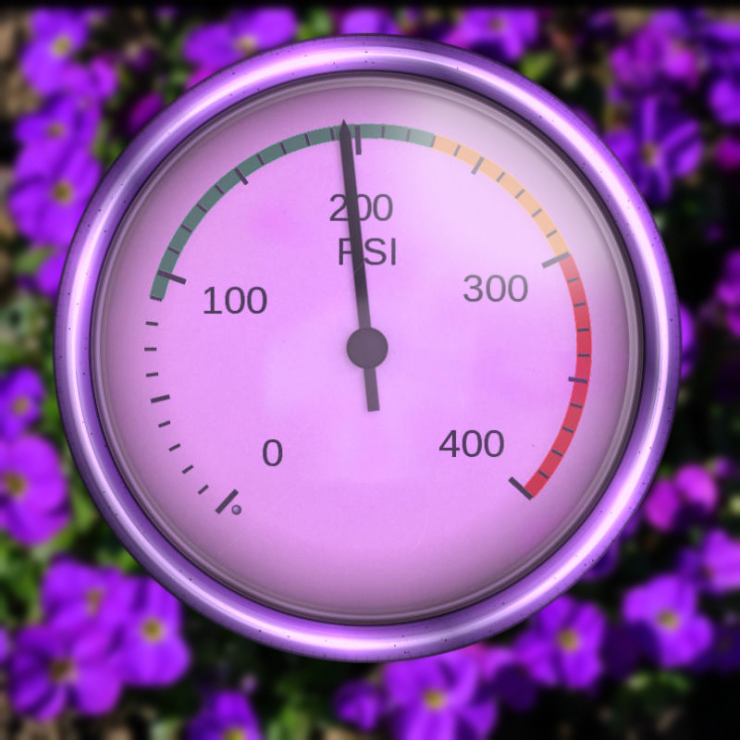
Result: 195 psi
